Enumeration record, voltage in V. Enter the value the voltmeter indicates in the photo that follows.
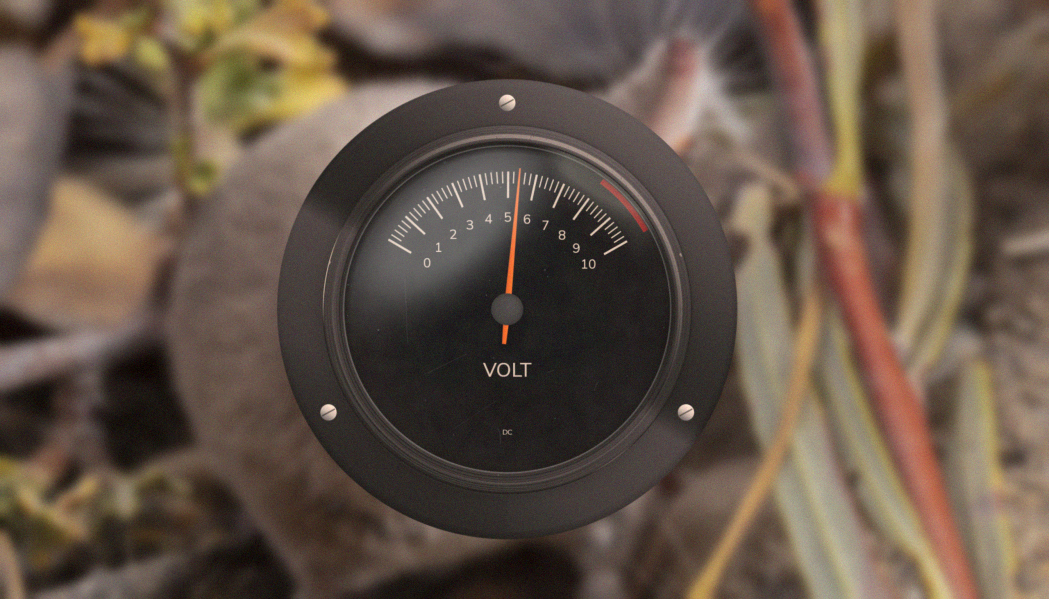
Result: 5.4 V
